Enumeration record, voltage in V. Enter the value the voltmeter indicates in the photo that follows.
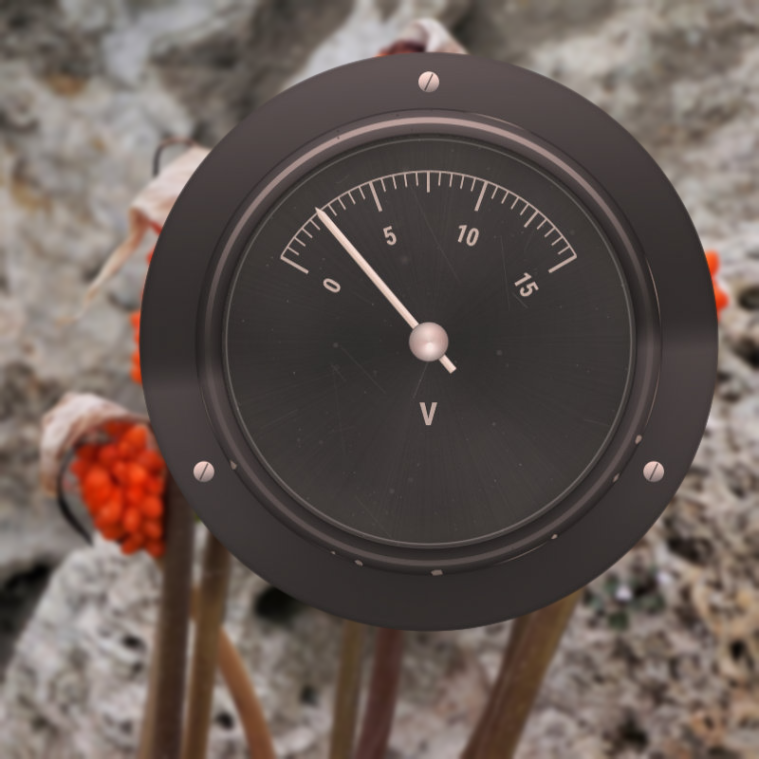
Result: 2.5 V
